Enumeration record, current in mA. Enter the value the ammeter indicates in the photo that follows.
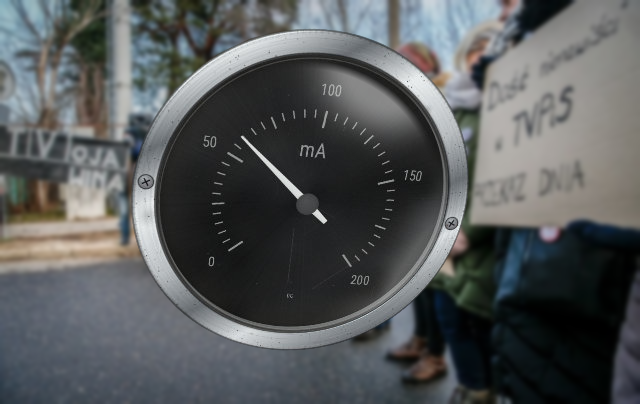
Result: 60 mA
